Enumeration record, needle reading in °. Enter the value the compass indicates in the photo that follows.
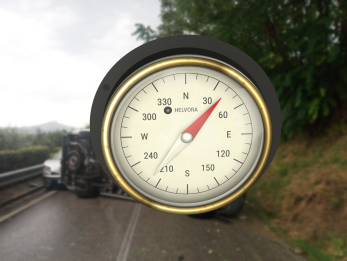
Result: 40 °
